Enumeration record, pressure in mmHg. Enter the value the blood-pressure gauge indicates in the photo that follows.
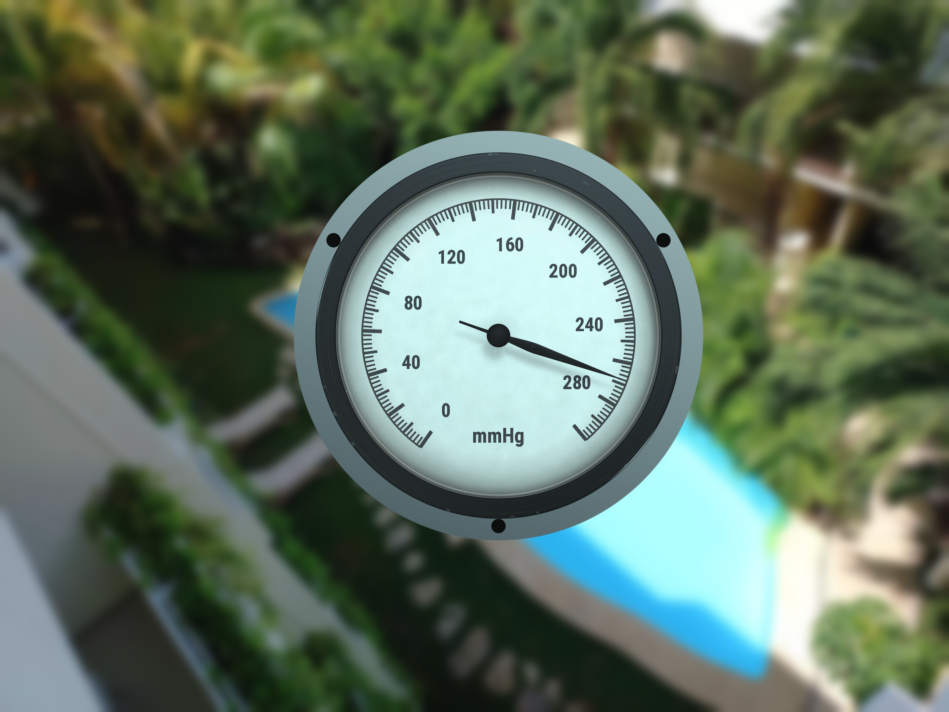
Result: 268 mmHg
